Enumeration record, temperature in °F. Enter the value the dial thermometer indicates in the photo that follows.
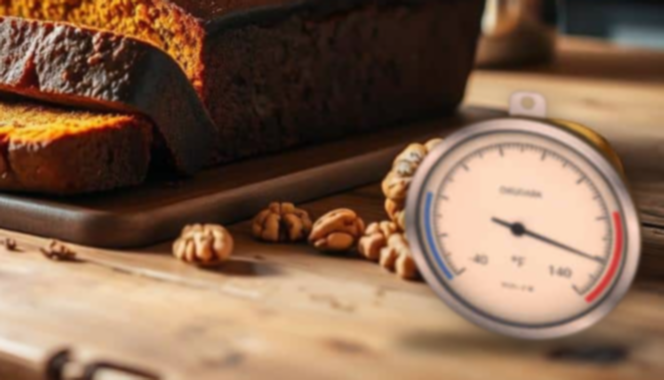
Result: 120 °F
